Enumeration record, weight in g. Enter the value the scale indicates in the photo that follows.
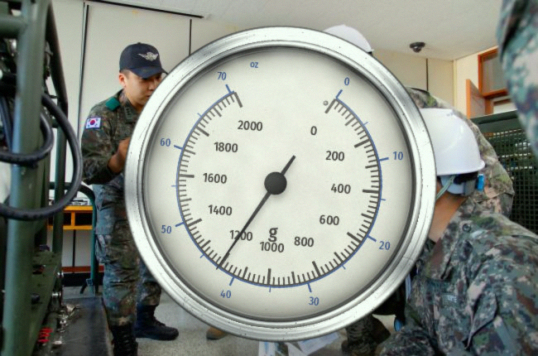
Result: 1200 g
